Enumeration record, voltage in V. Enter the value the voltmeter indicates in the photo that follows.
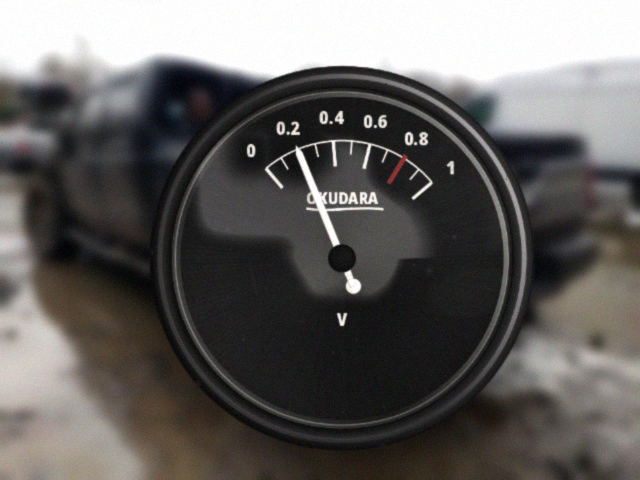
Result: 0.2 V
